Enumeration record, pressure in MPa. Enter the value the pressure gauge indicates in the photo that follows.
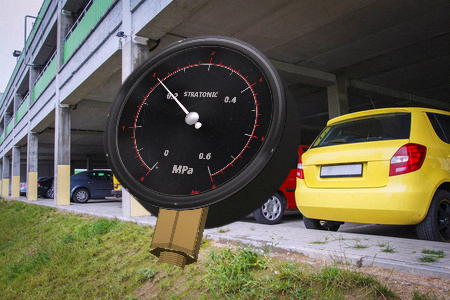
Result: 0.2 MPa
